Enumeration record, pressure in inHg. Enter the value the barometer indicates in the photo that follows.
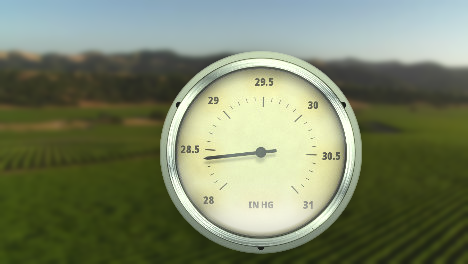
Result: 28.4 inHg
